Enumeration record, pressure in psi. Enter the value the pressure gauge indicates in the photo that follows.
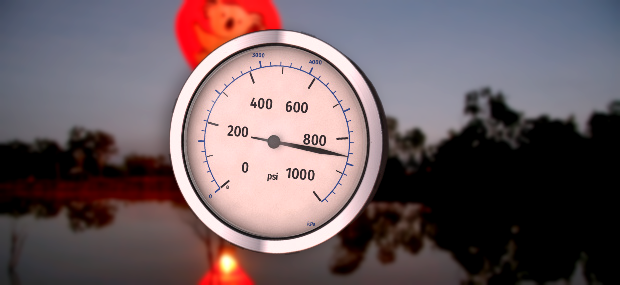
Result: 850 psi
